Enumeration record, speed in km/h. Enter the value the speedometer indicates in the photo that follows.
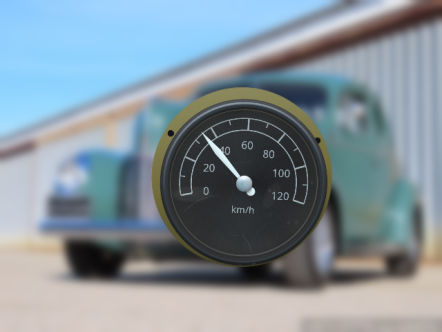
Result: 35 km/h
